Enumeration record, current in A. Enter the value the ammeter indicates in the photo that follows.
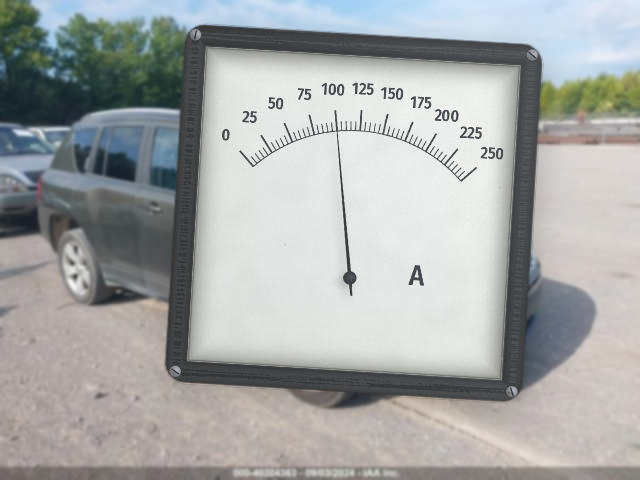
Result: 100 A
